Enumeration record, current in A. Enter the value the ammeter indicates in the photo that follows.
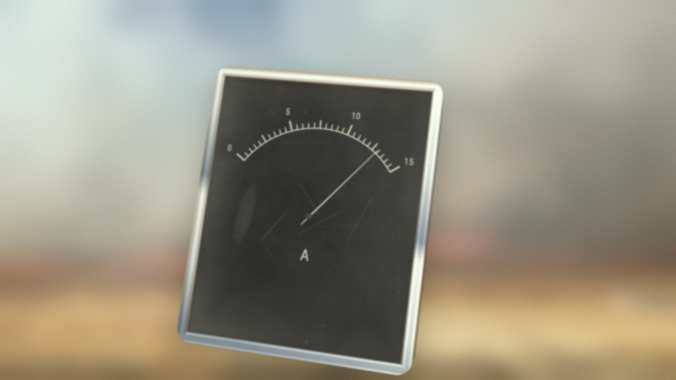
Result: 13 A
